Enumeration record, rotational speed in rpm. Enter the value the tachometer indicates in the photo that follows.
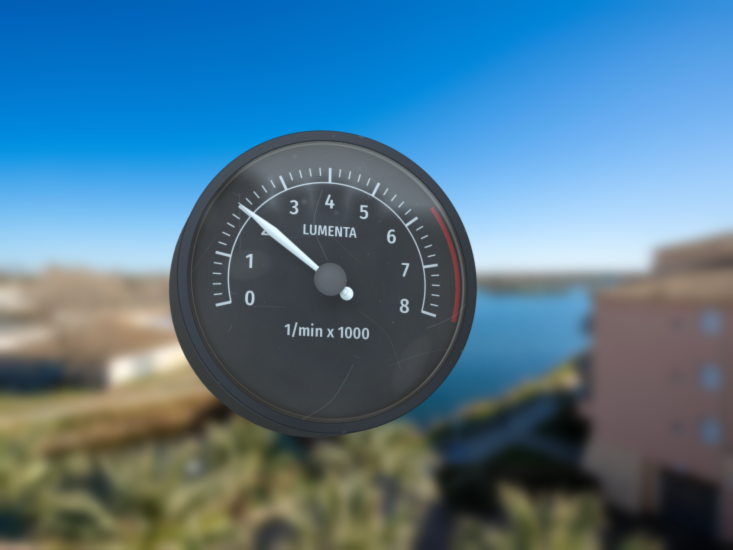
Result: 2000 rpm
